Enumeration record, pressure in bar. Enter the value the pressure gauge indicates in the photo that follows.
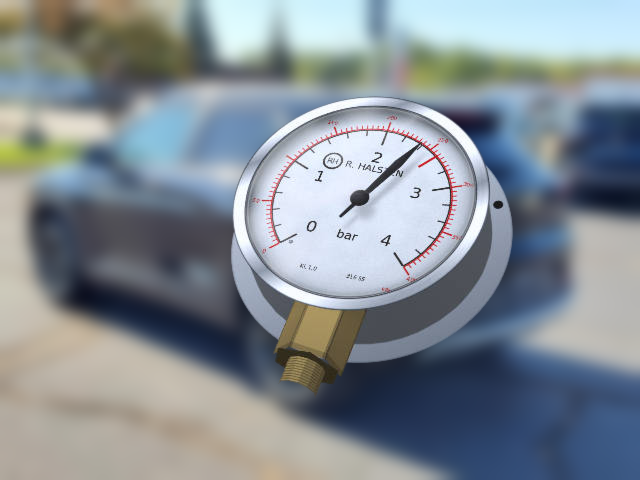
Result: 2.4 bar
